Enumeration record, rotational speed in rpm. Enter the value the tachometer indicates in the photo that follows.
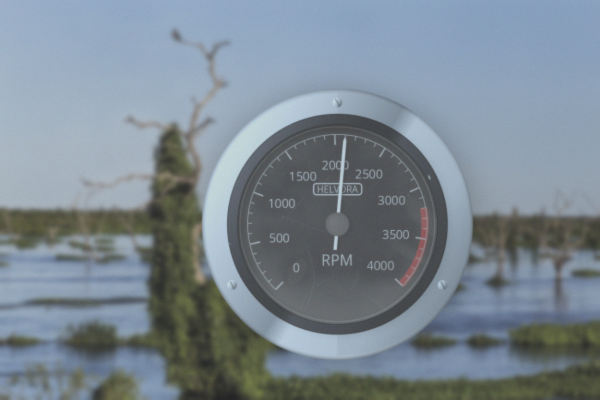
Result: 2100 rpm
